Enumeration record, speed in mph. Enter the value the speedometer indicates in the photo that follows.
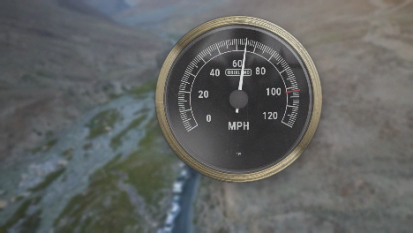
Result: 65 mph
